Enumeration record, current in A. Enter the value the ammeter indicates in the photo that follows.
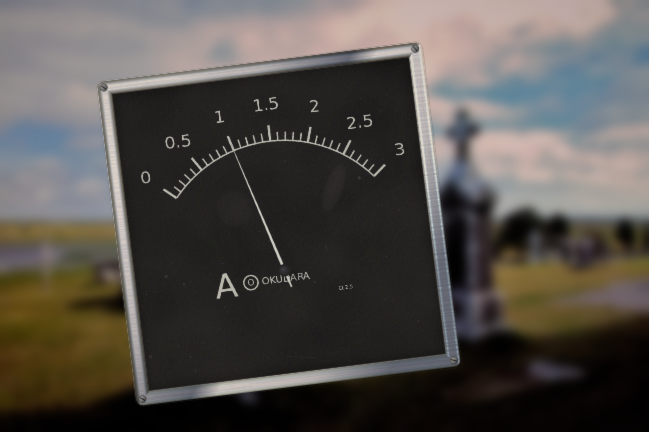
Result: 1 A
